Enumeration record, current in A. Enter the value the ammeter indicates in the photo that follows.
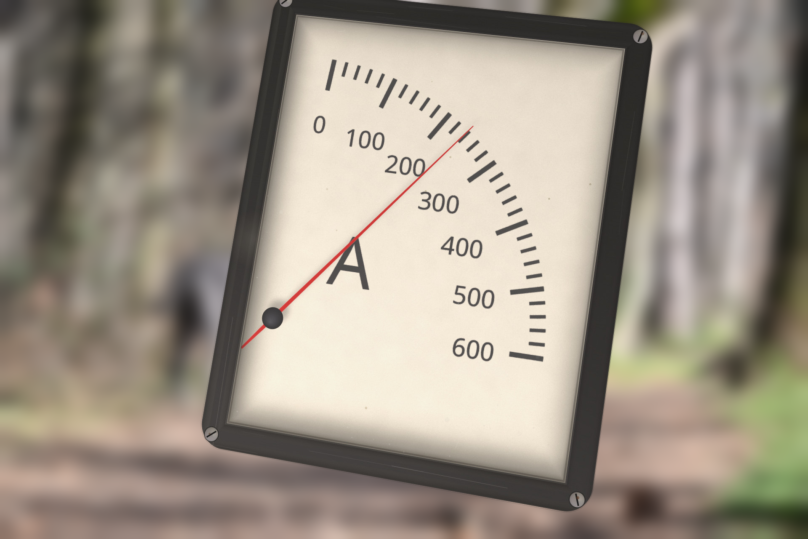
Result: 240 A
